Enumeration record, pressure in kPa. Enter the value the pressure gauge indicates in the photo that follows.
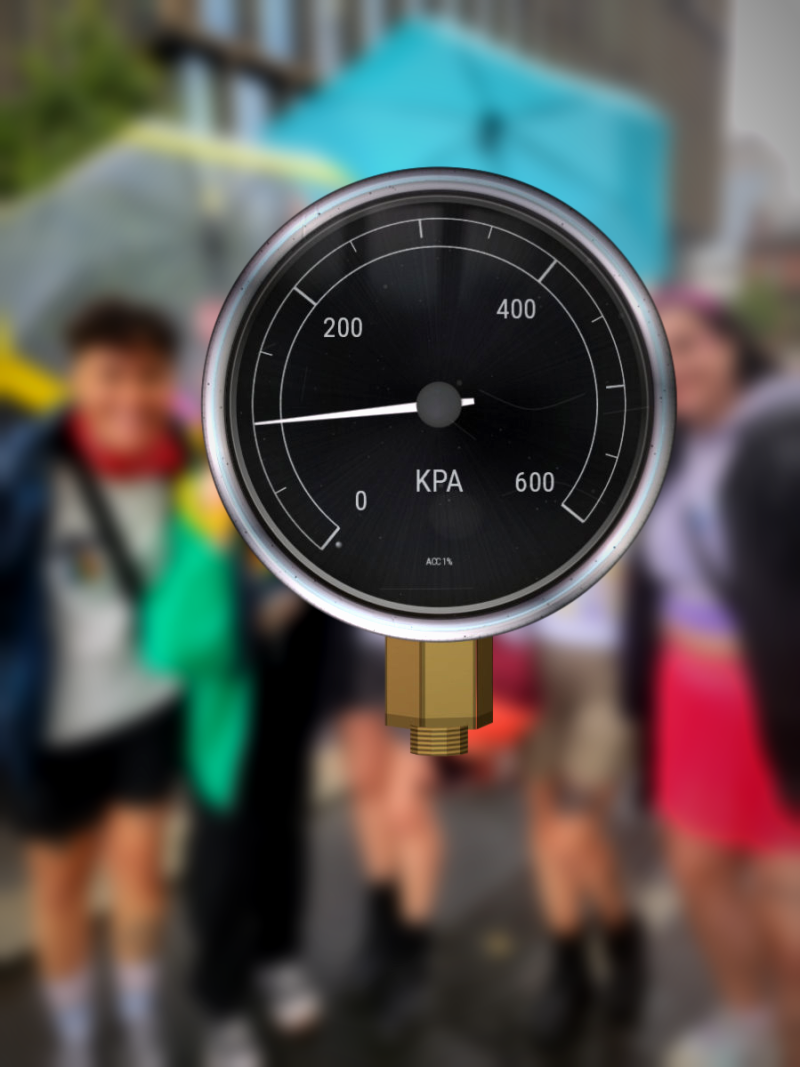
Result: 100 kPa
